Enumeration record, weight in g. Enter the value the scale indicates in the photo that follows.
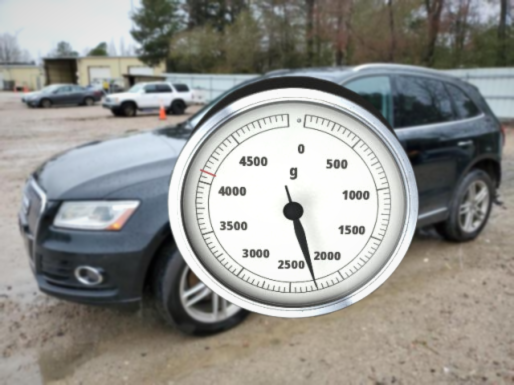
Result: 2250 g
